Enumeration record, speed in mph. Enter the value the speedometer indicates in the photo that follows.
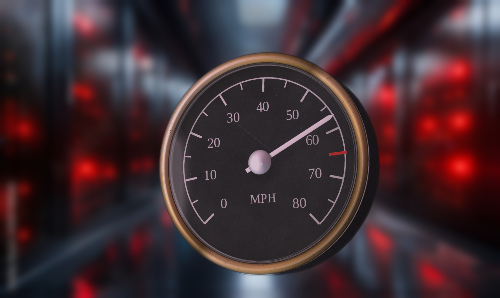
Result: 57.5 mph
